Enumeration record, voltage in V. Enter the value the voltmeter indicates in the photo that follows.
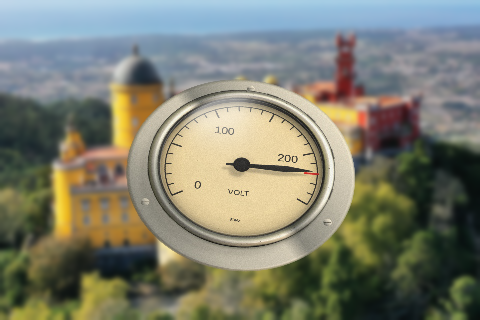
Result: 220 V
